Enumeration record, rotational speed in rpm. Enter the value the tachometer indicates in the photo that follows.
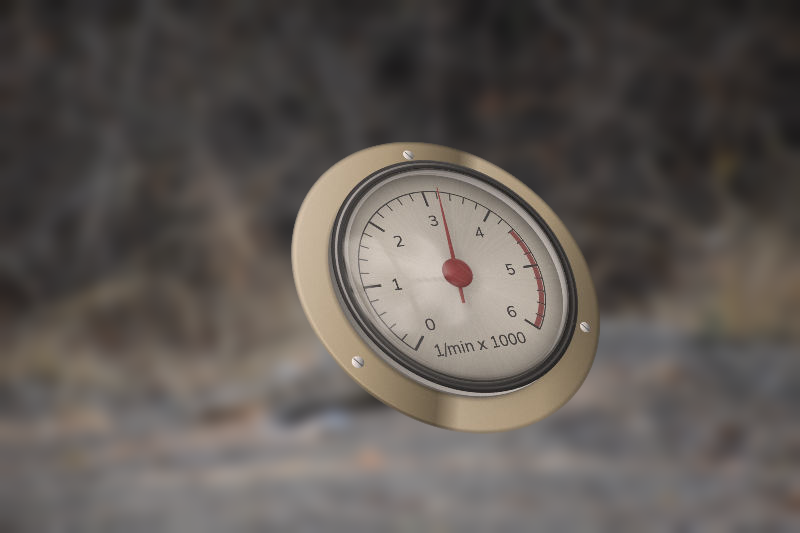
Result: 3200 rpm
